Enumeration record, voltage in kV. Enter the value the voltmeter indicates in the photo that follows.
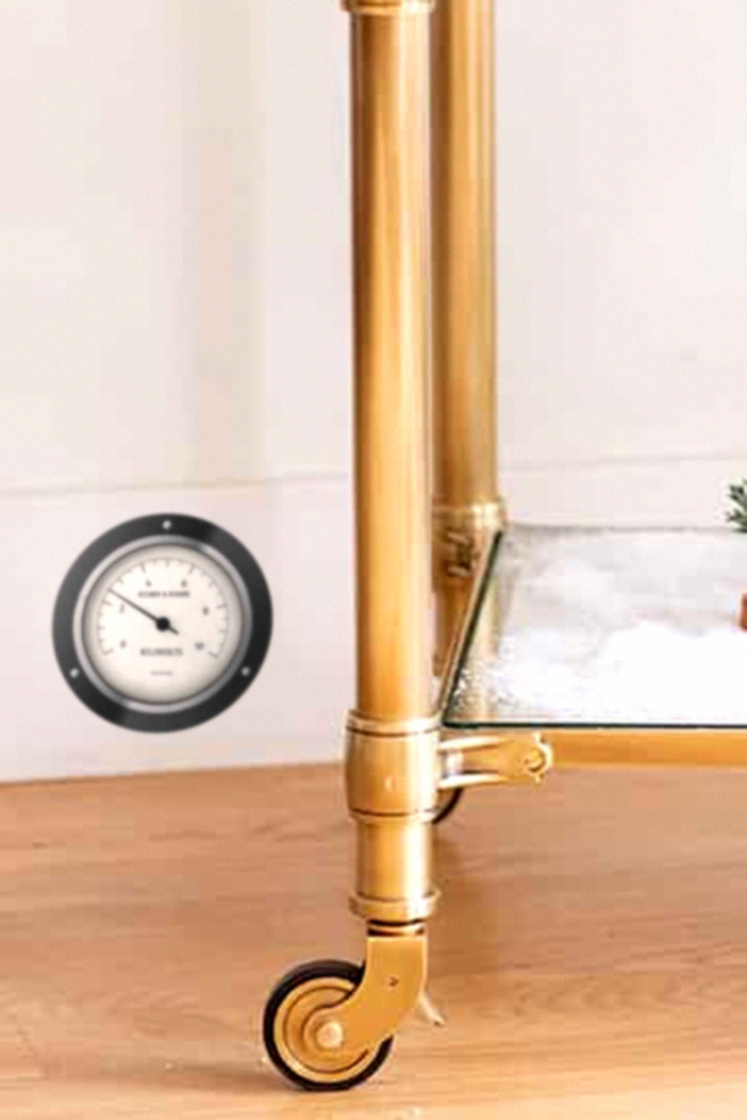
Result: 2.5 kV
